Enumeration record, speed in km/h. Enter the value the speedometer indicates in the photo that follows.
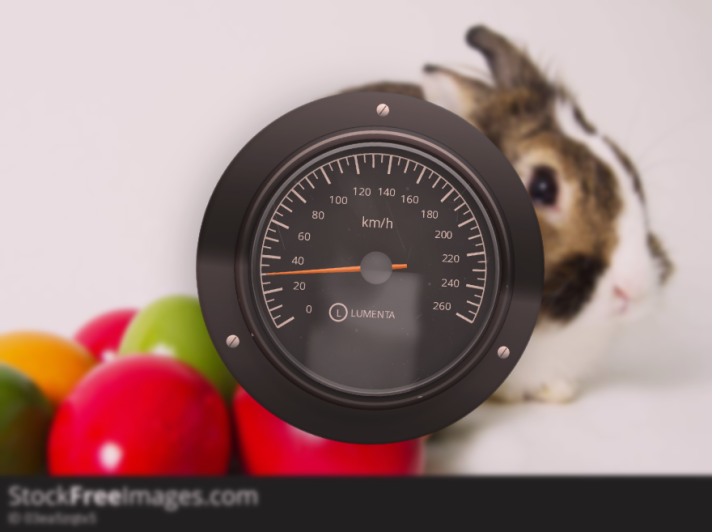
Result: 30 km/h
